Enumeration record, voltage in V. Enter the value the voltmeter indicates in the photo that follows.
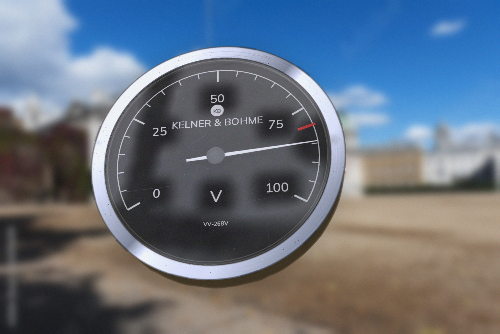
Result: 85 V
